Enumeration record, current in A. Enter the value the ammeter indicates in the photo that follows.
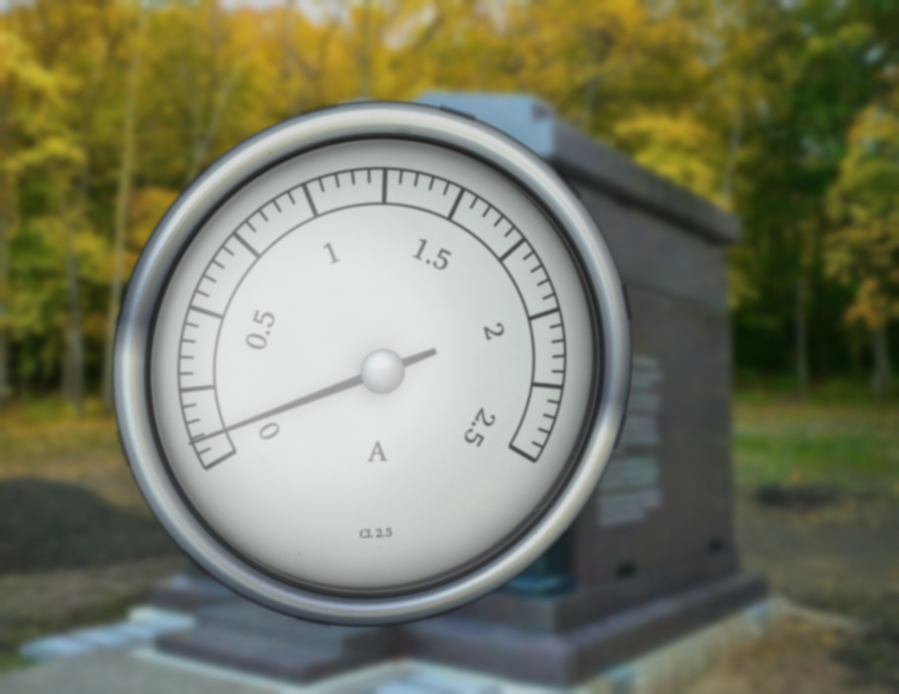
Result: 0.1 A
